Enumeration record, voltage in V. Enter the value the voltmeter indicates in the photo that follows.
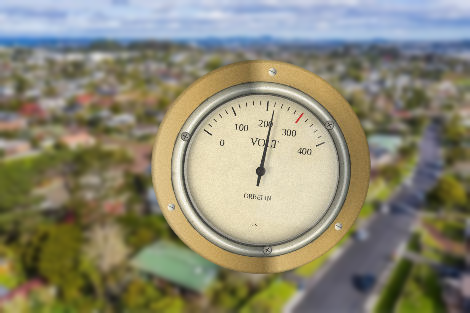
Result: 220 V
